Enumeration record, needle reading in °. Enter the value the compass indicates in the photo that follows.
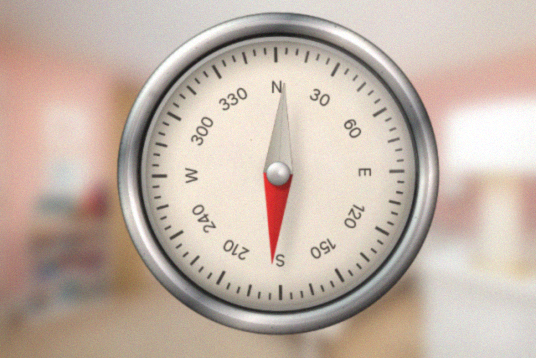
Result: 185 °
